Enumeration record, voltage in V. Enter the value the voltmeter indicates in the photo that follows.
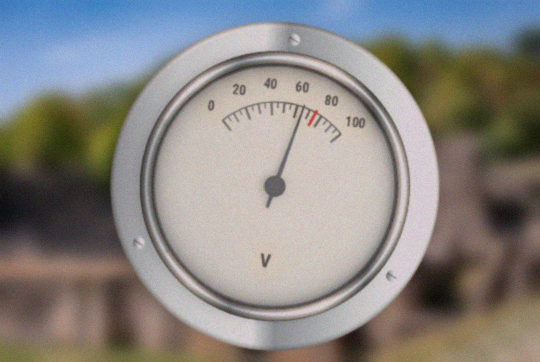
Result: 65 V
